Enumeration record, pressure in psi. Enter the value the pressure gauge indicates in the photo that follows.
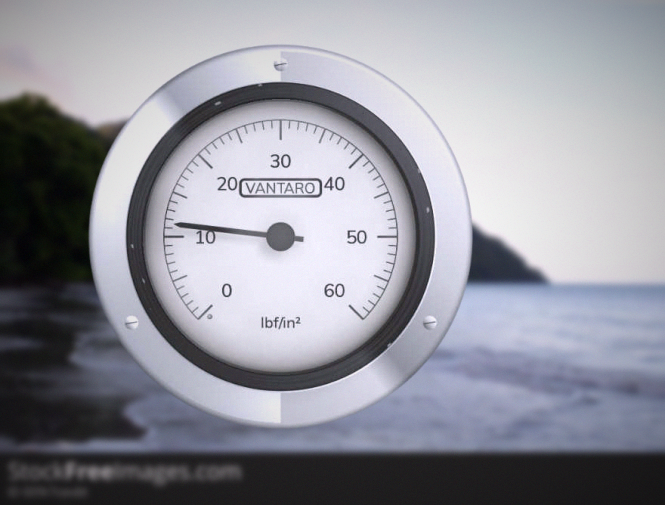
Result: 11.5 psi
